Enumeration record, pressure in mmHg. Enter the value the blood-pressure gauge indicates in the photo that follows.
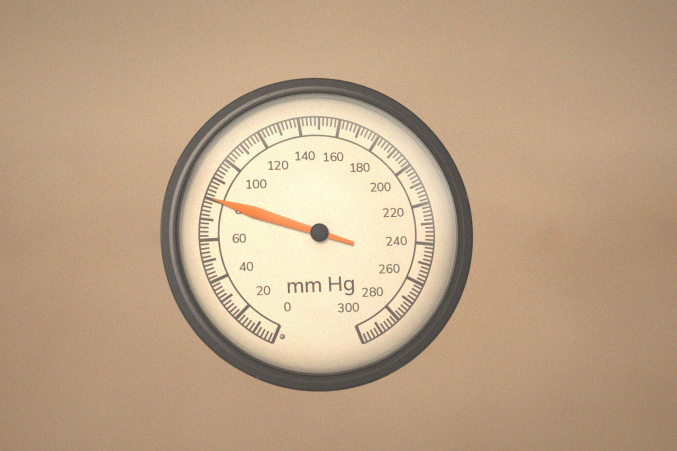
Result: 80 mmHg
